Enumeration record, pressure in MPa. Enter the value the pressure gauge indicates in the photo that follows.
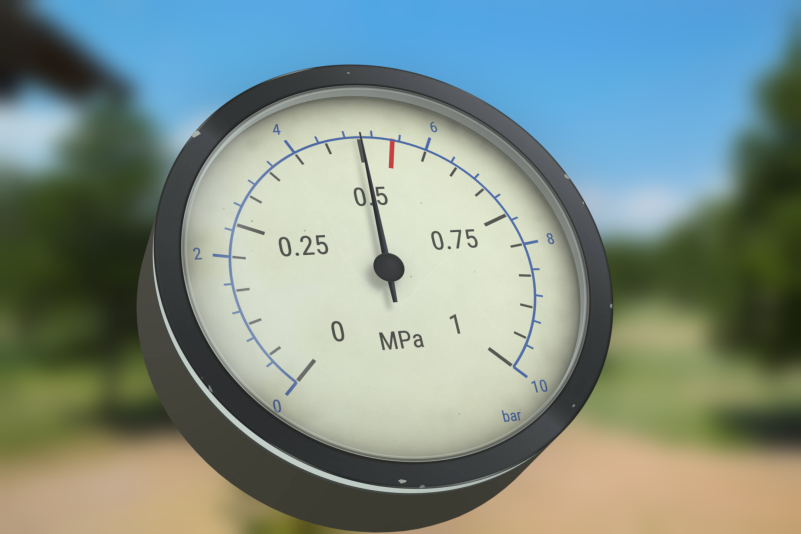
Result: 0.5 MPa
